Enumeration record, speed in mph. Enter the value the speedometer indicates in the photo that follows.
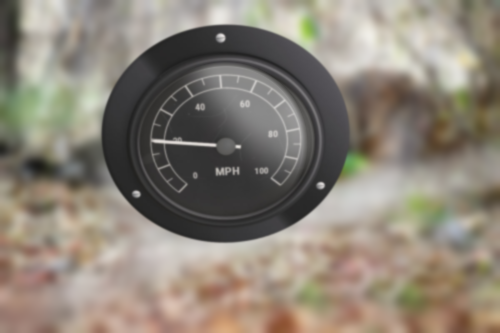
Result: 20 mph
